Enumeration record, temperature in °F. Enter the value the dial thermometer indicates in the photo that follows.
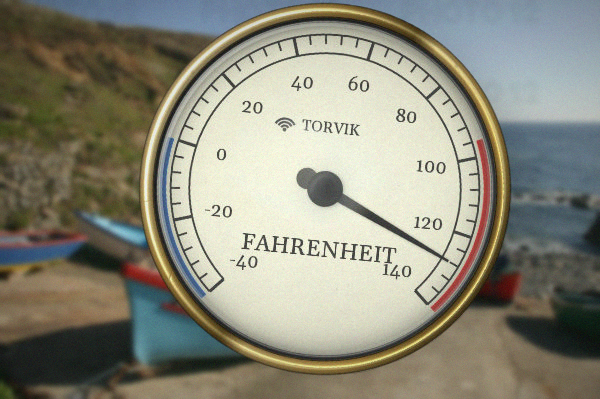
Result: 128 °F
